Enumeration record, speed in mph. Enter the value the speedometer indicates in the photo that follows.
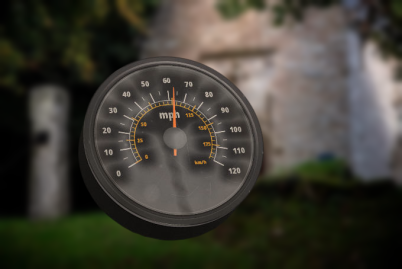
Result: 62.5 mph
